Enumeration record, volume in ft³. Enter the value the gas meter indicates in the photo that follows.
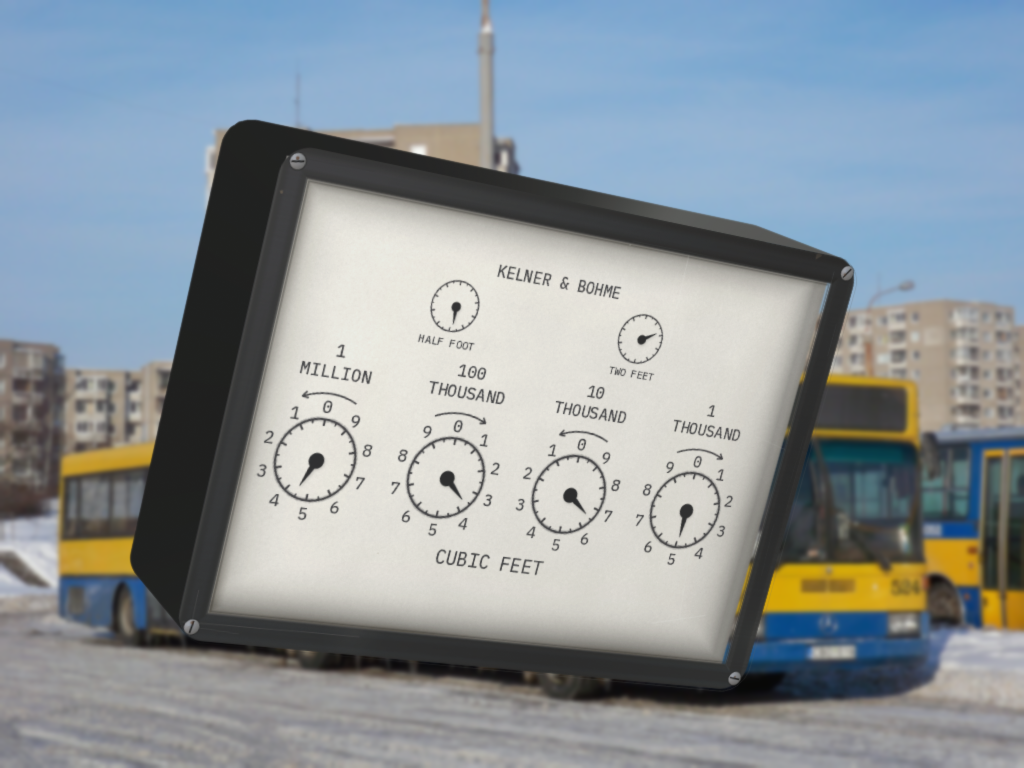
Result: 436500 ft³
